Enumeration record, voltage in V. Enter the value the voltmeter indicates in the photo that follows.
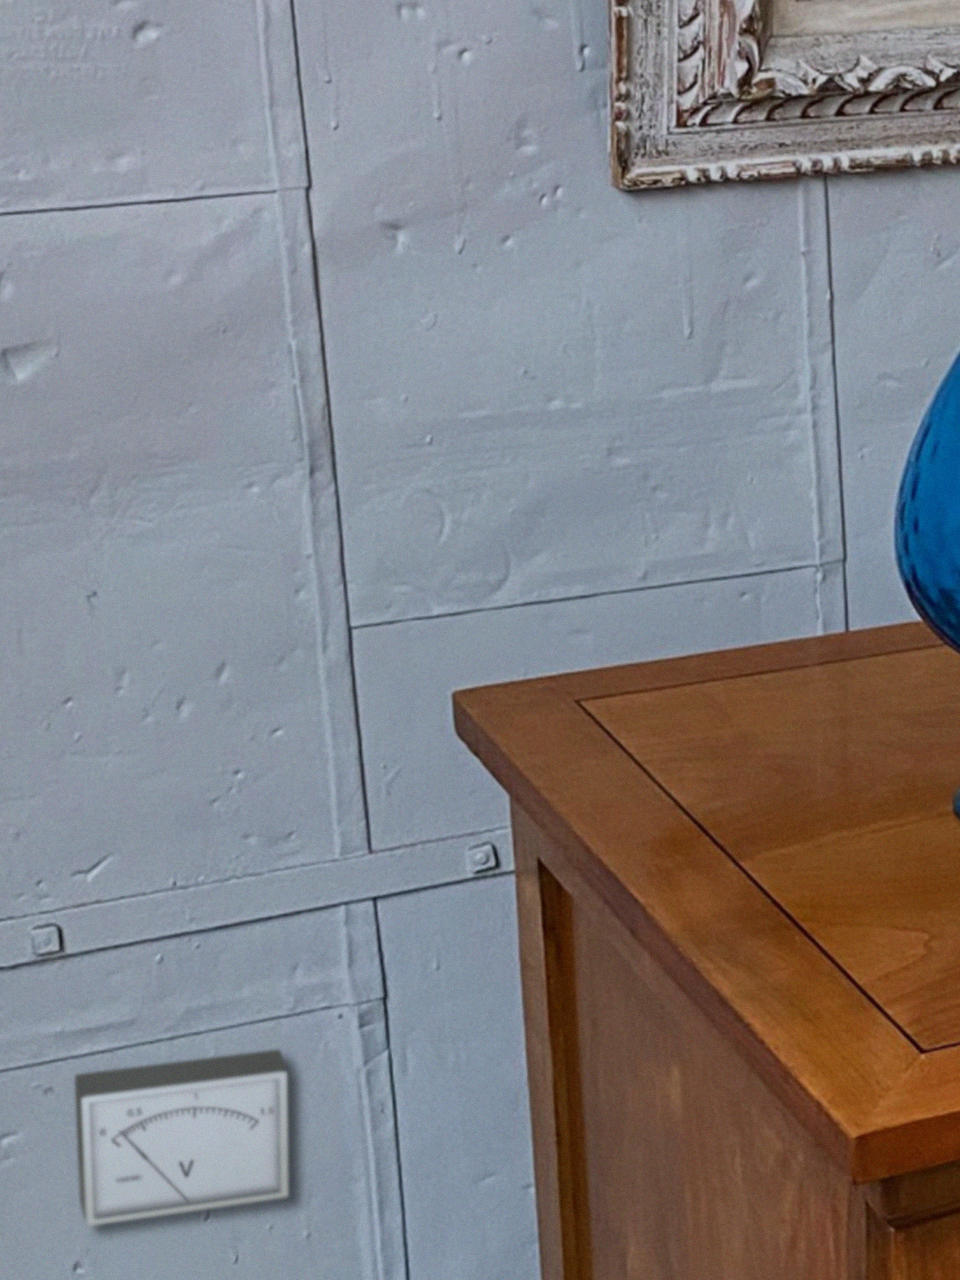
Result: 0.25 V
